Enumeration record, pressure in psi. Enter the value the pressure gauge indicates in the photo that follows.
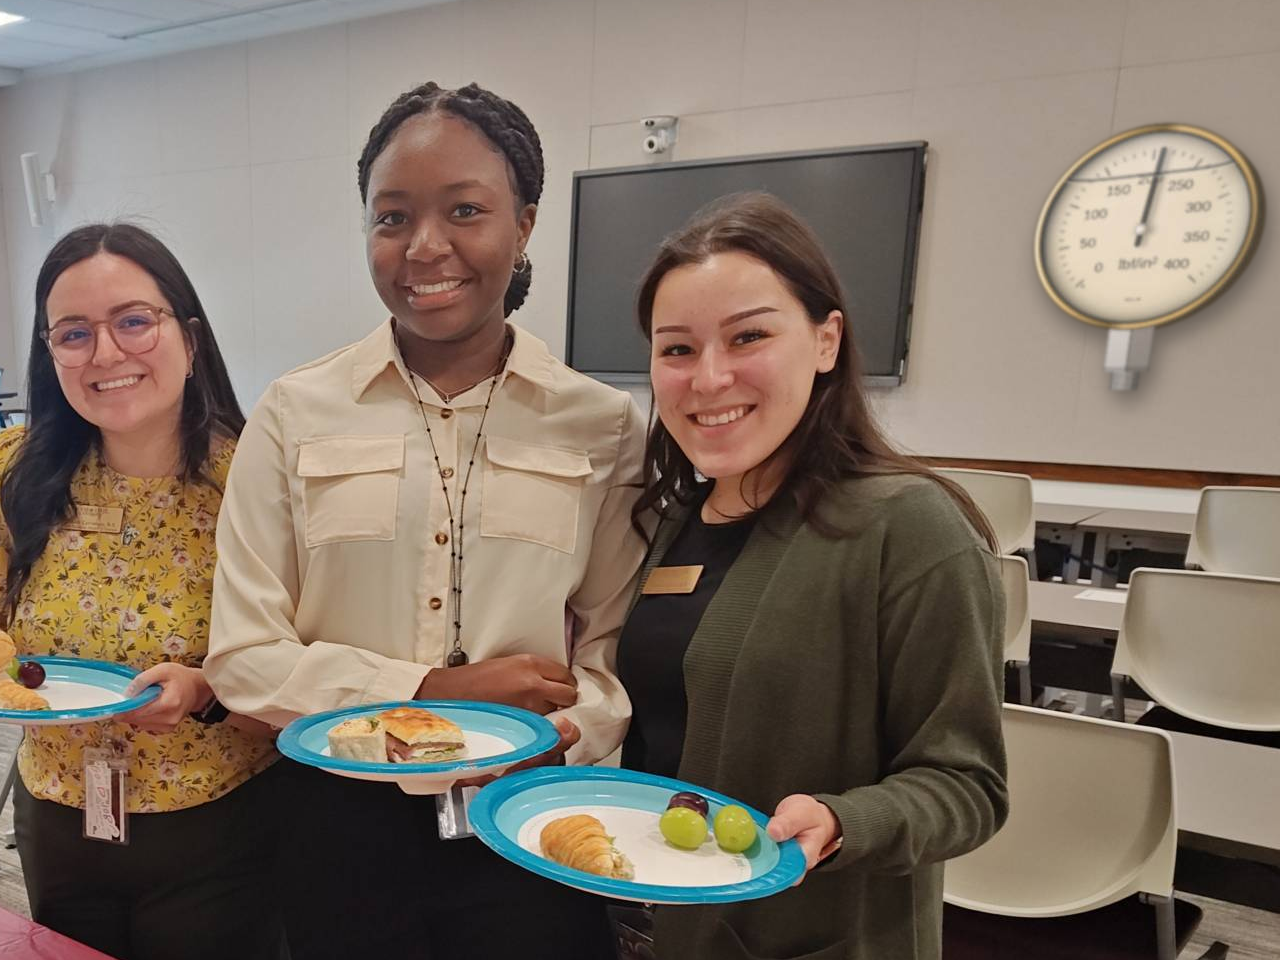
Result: 210 psi
